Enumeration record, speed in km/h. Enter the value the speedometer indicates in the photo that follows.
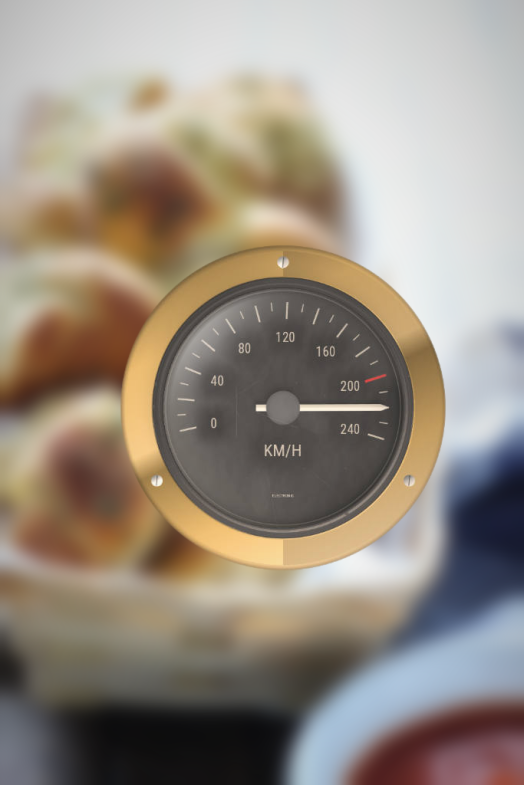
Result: 220 km/h
